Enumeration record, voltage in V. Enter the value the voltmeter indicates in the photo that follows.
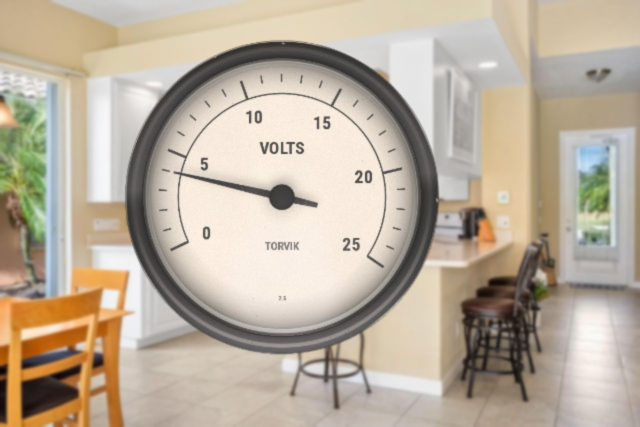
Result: 4 V
